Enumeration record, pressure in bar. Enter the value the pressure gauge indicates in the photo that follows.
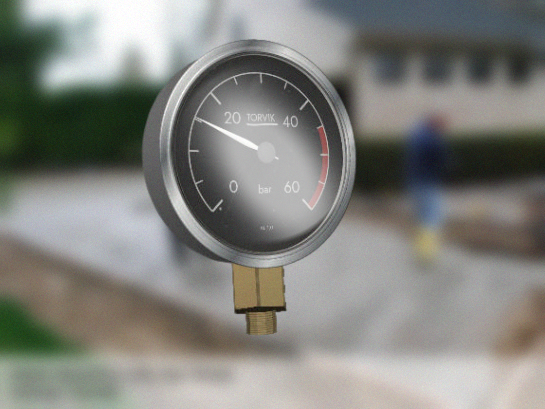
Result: 15 bar
